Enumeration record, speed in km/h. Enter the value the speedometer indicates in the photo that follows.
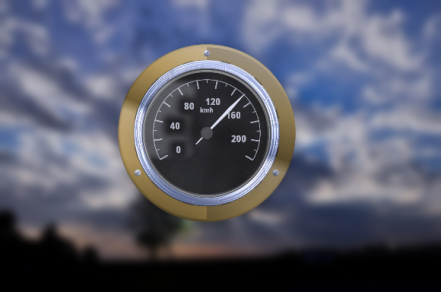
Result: 150 km/h
